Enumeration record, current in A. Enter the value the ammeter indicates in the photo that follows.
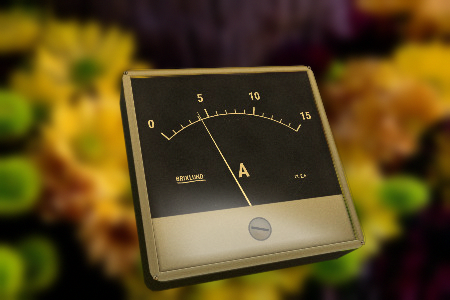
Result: 4 A
